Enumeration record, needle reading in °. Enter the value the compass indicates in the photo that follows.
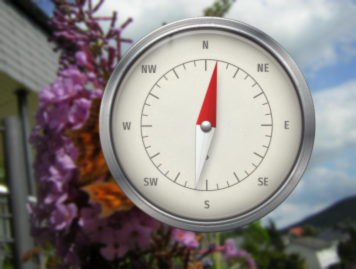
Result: 10 °
